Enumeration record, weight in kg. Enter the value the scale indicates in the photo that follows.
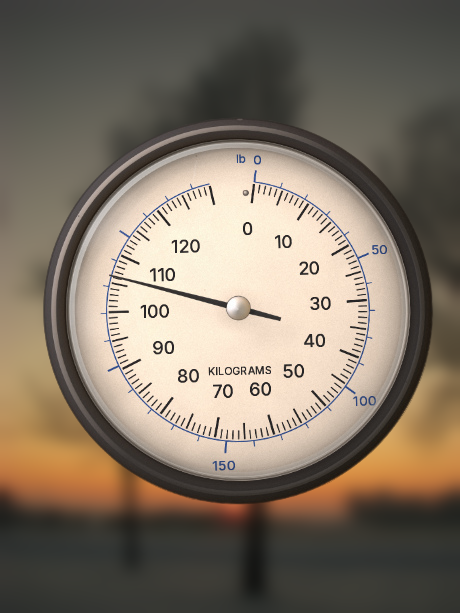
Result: 106 kg
